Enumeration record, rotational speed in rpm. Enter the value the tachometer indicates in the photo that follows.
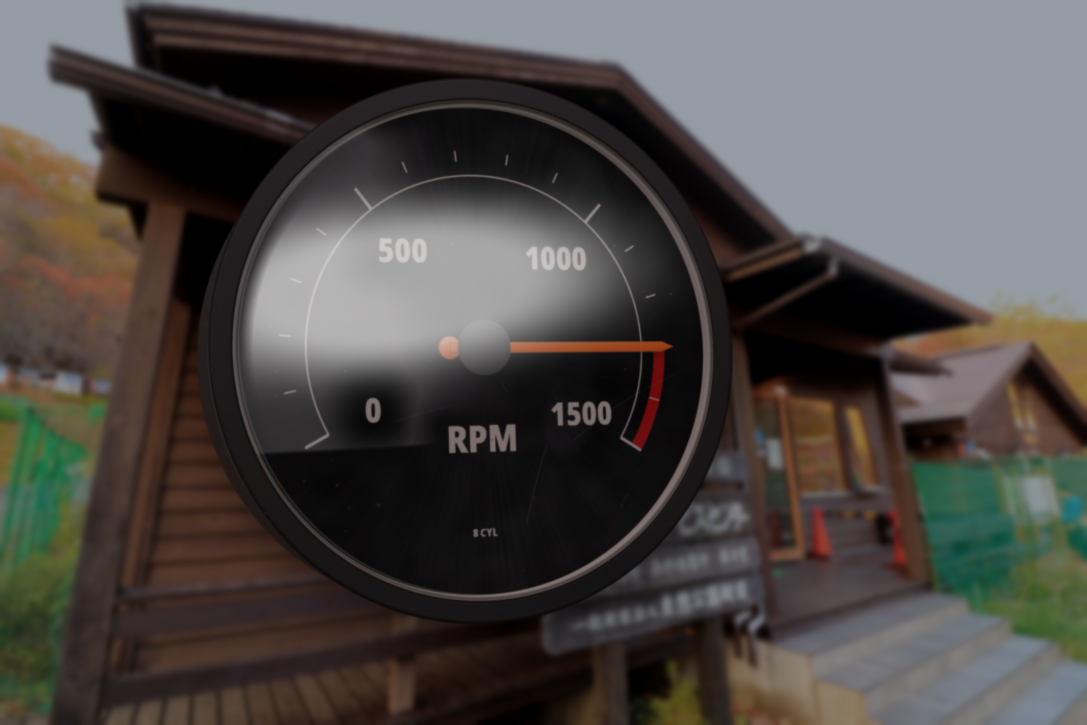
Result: 1300 rpm
